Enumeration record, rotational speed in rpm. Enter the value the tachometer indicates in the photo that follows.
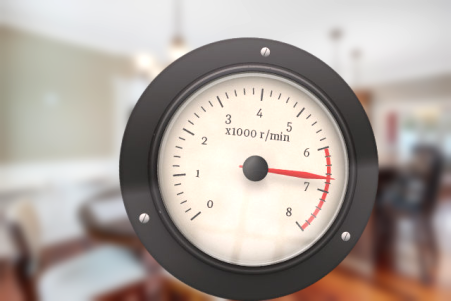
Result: 6700 rpm
